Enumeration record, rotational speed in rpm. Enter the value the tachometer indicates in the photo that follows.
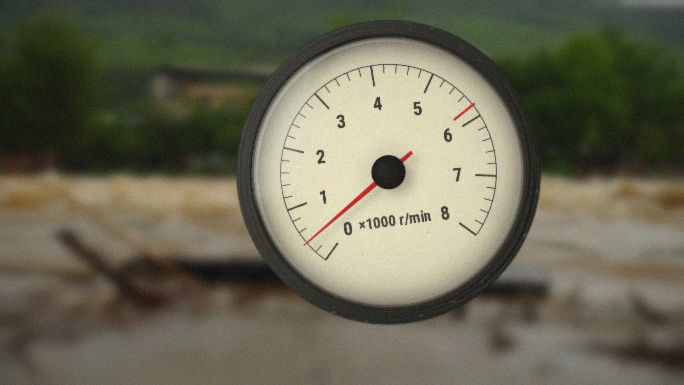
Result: 400 rpm
